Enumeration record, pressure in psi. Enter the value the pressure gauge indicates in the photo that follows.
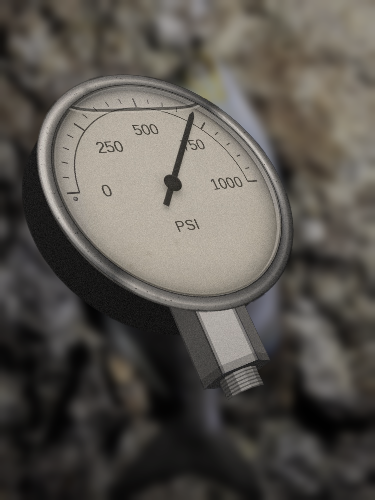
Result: 700 psi
